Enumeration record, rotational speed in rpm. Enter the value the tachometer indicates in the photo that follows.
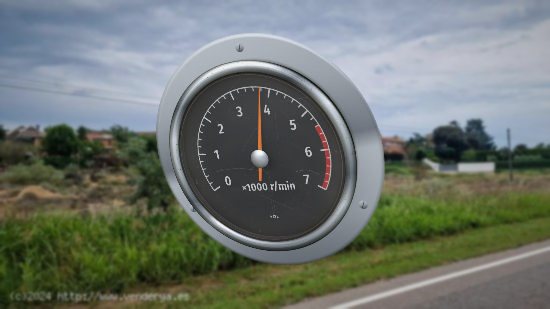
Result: 3800 rpm
